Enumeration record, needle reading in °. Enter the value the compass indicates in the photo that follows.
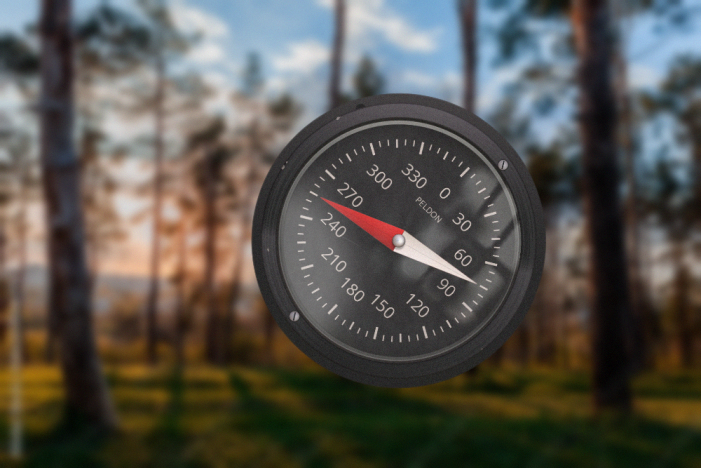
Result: 255 °
